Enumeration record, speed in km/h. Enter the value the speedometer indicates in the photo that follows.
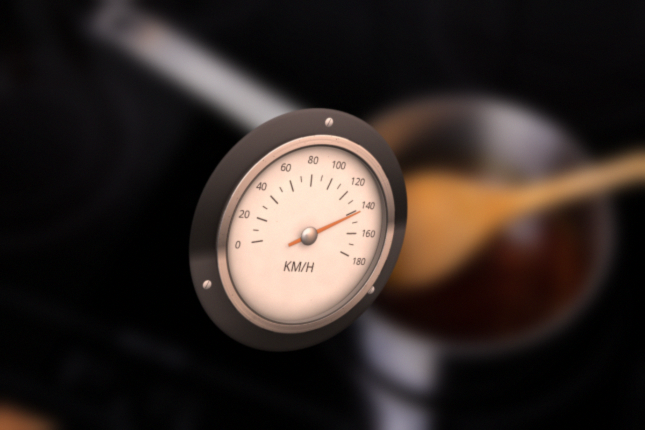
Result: 140 km/h
